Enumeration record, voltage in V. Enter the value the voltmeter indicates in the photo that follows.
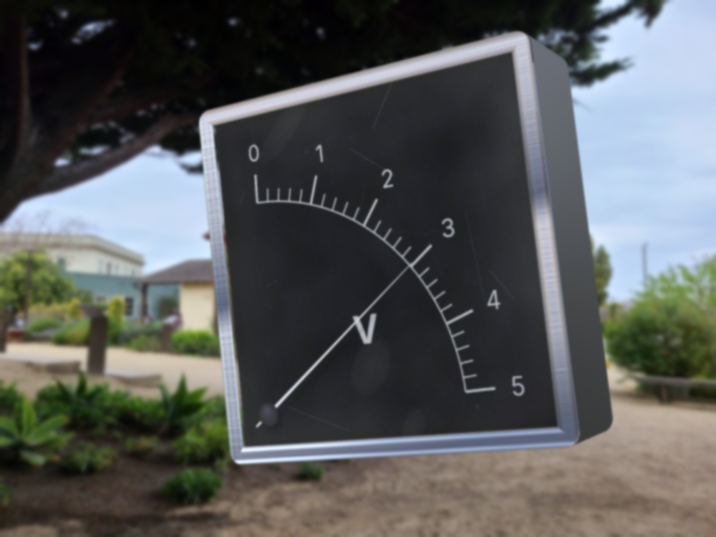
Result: 3 V
